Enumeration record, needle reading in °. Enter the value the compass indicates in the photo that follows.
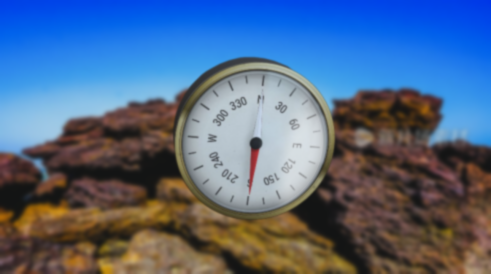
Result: 180 °
